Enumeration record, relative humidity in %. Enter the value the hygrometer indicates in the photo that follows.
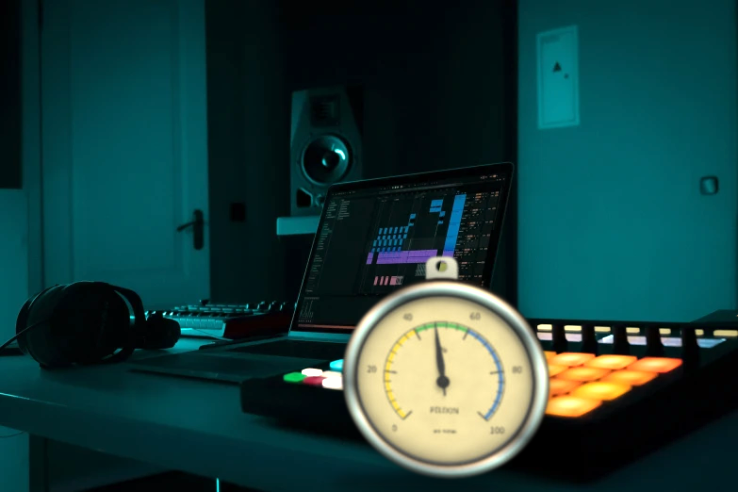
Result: 48 %
